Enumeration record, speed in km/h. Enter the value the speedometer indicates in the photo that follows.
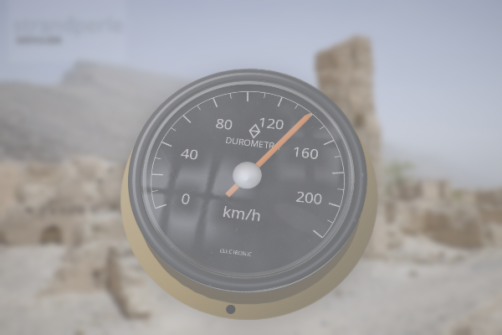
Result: 140 km/h
